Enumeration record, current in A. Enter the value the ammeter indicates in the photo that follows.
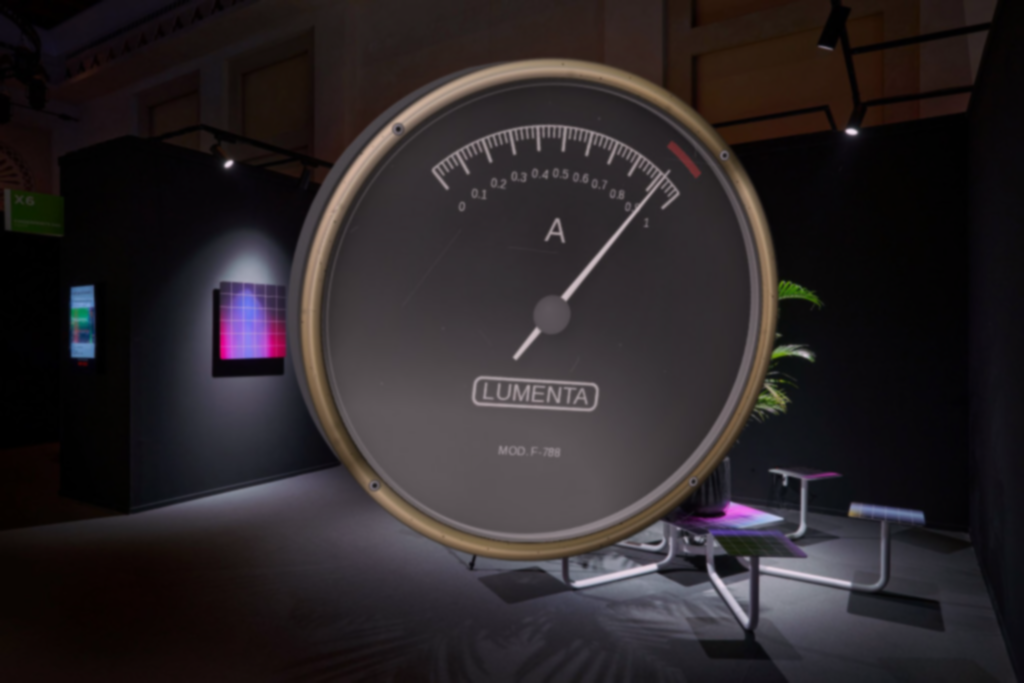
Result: 0.9 A
